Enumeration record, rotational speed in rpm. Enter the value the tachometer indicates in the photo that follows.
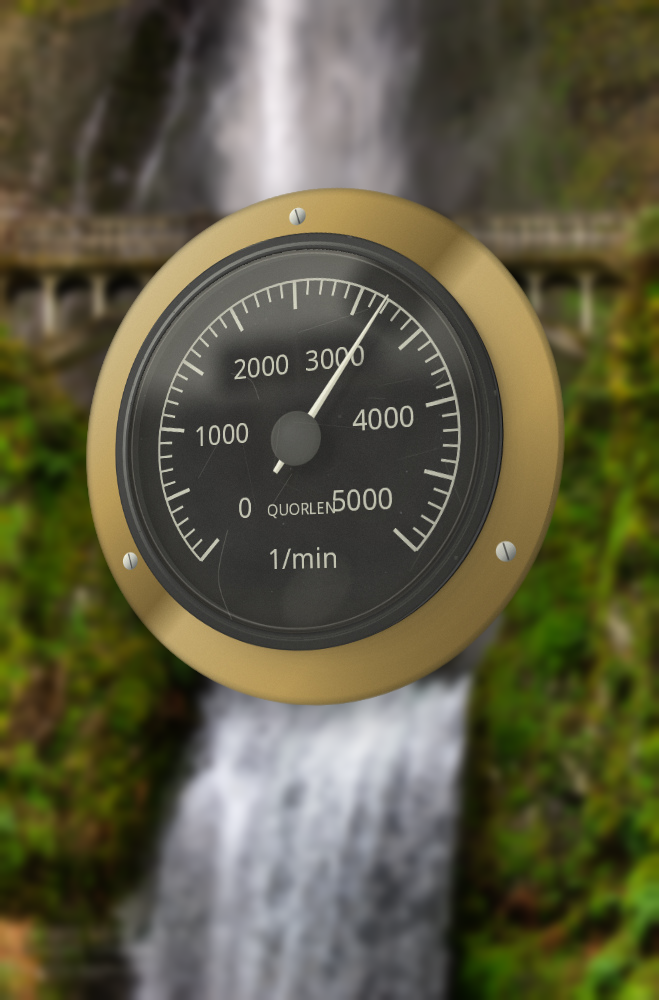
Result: 3200 rpm
